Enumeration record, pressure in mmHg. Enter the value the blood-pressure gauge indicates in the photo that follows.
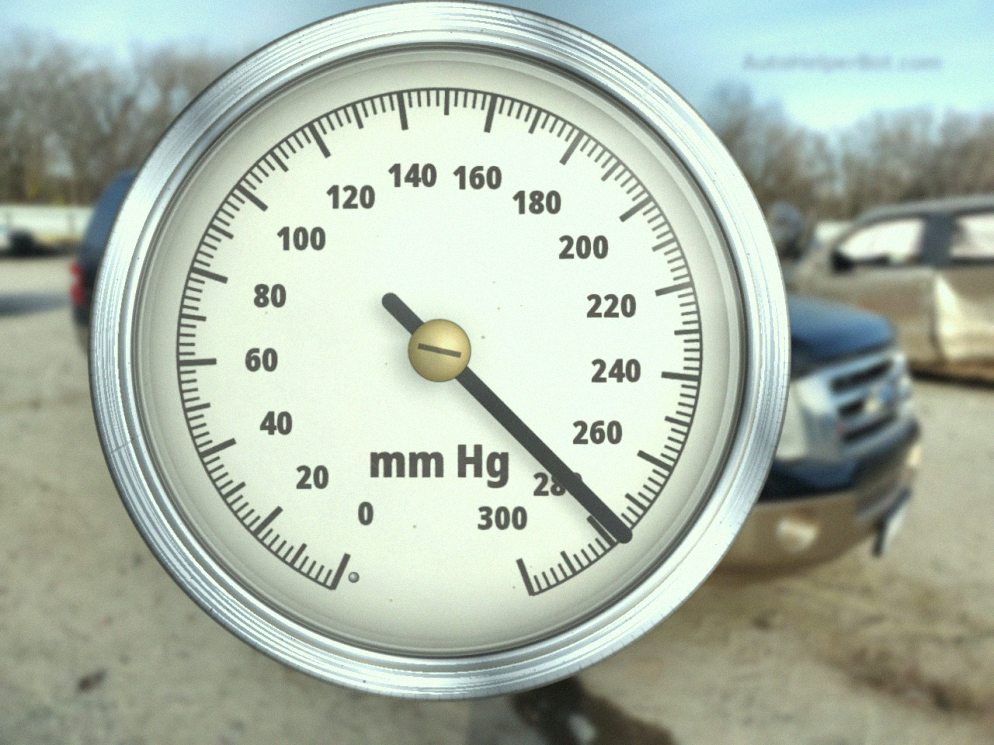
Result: 277 mmHg
